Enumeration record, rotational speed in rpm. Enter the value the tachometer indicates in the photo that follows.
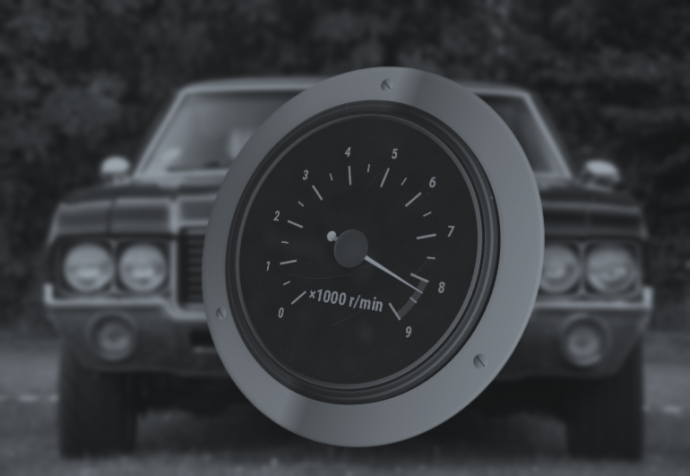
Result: 8250 rpm
